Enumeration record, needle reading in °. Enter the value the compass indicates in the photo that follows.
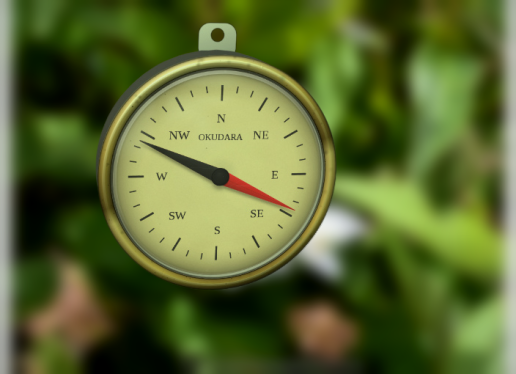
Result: 115 °
